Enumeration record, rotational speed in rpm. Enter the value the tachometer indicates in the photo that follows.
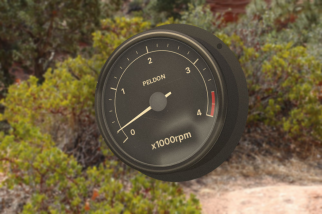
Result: 200 rpm
